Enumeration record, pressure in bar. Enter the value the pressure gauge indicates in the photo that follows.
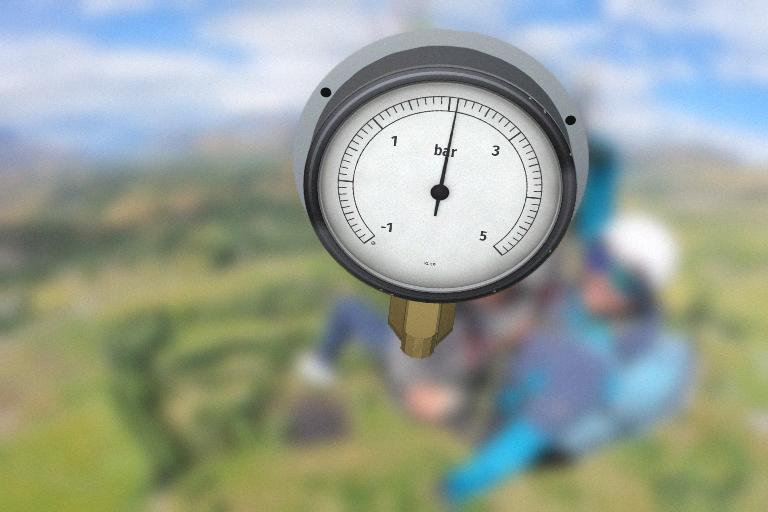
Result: 2.1 bar
